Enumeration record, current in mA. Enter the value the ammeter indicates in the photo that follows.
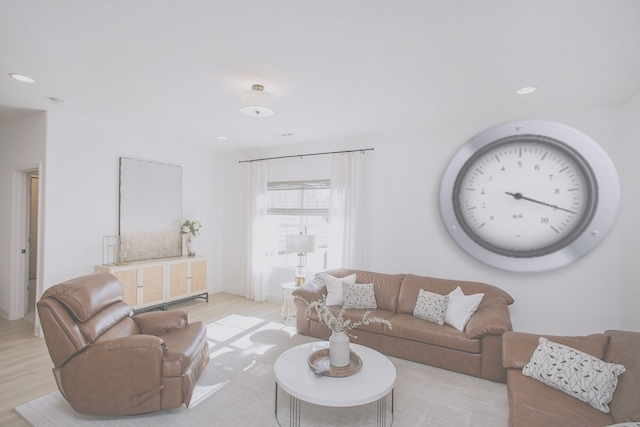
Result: 9 mA
